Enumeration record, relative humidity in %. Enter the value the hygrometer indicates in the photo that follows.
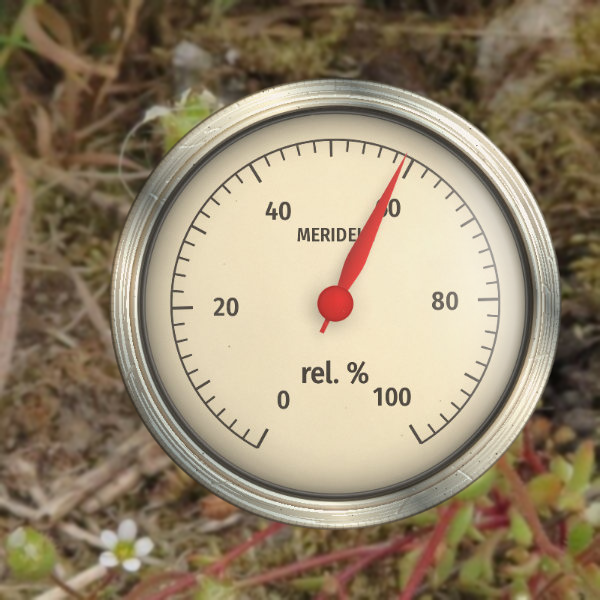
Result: 59 %
